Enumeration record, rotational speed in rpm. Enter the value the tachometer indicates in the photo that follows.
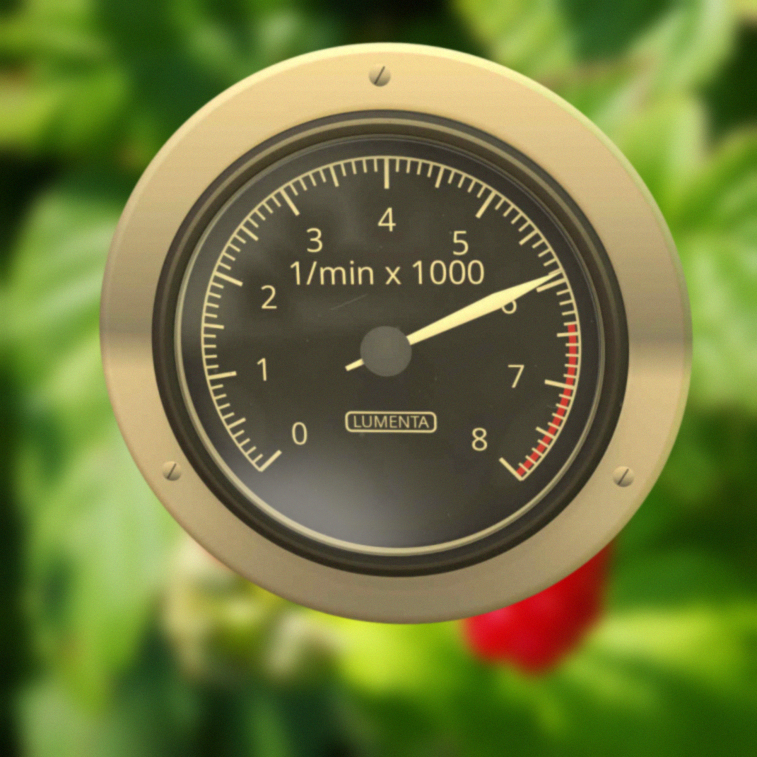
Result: 5900 rpm
